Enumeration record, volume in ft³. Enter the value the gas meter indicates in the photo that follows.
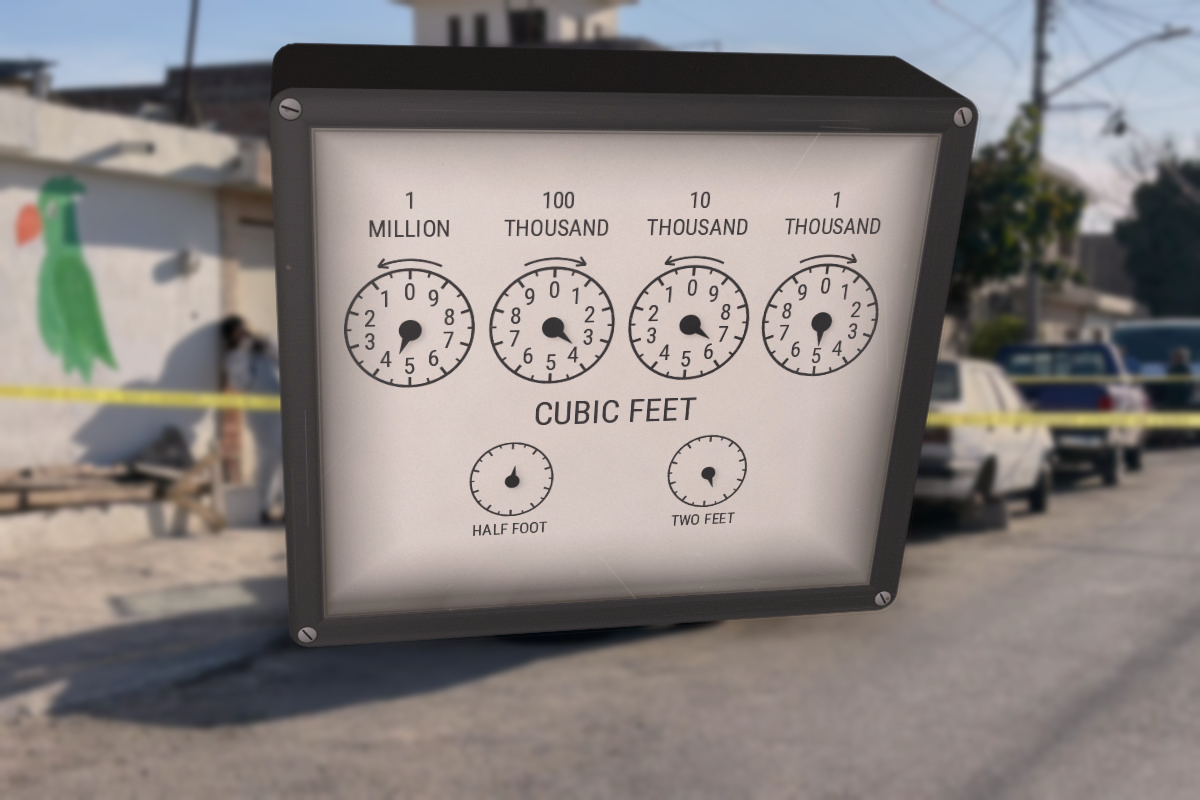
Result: 436500 ft³
